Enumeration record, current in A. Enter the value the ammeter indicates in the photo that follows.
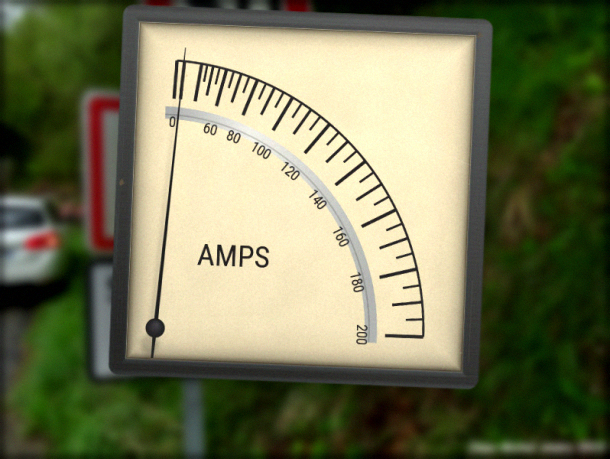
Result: 20 A
